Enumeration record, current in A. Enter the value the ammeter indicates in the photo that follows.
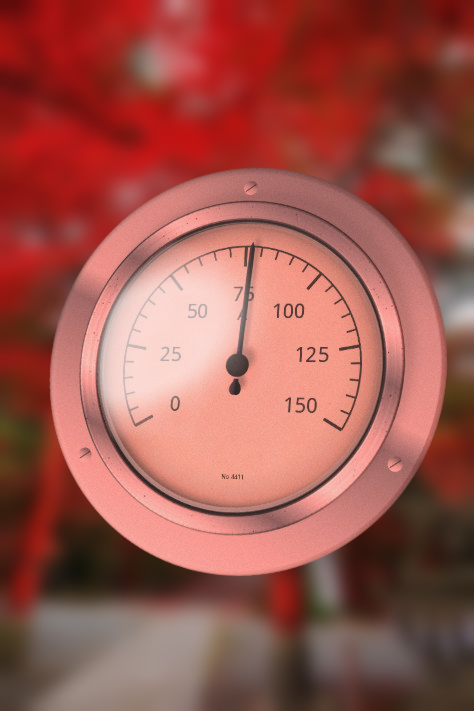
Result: 77.5 A
